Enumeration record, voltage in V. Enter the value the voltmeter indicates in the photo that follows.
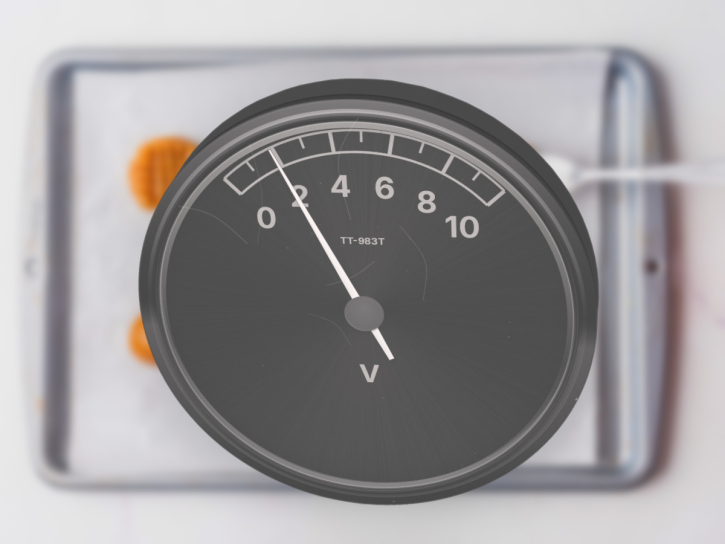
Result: 2 V
